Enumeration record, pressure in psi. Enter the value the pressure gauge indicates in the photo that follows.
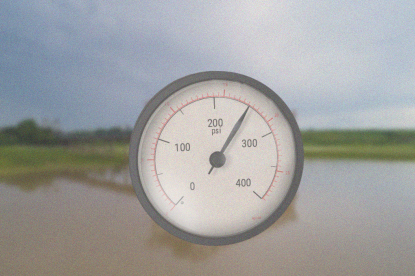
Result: 250 psi
